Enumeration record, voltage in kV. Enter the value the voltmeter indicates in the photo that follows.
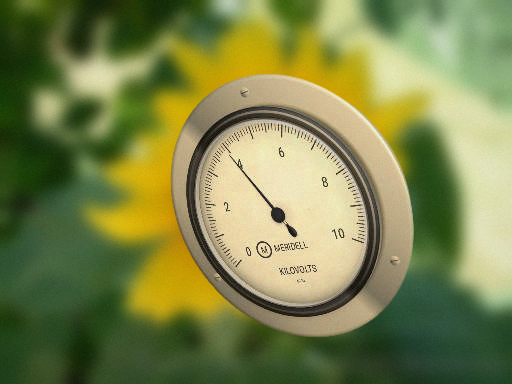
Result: 4 kV
